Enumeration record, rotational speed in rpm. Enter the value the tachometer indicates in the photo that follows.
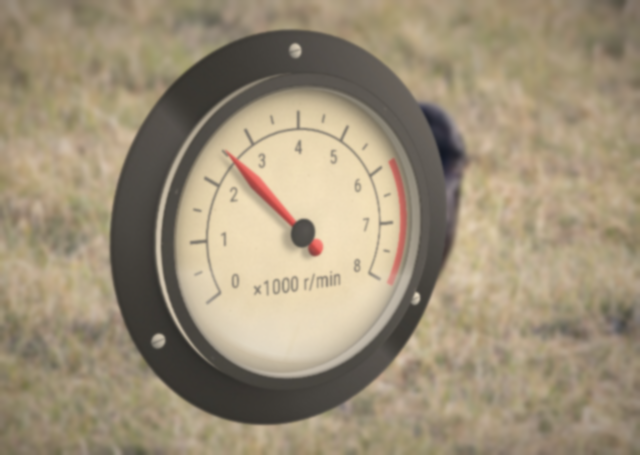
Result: 2500 rpm
